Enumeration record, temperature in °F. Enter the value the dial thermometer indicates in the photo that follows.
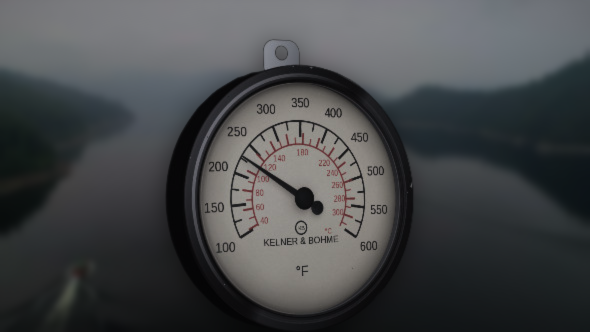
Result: 225 °F
